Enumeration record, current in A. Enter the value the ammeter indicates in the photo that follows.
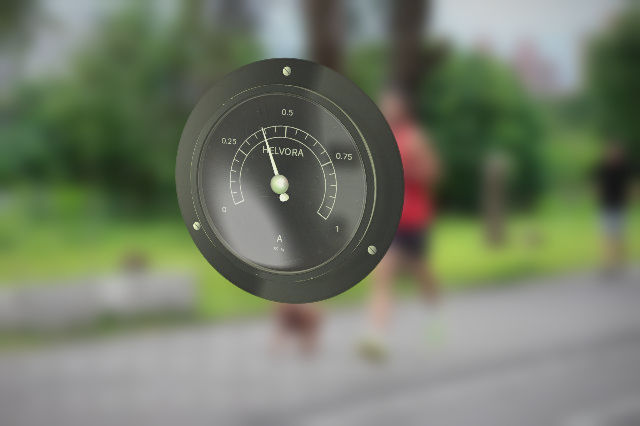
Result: 0.4 A
